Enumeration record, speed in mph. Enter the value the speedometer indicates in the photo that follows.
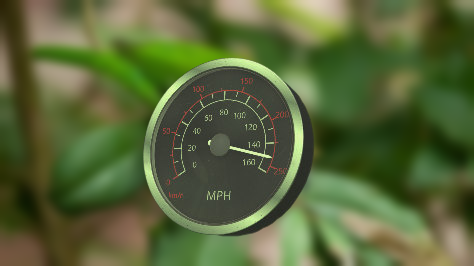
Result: 150 mph
